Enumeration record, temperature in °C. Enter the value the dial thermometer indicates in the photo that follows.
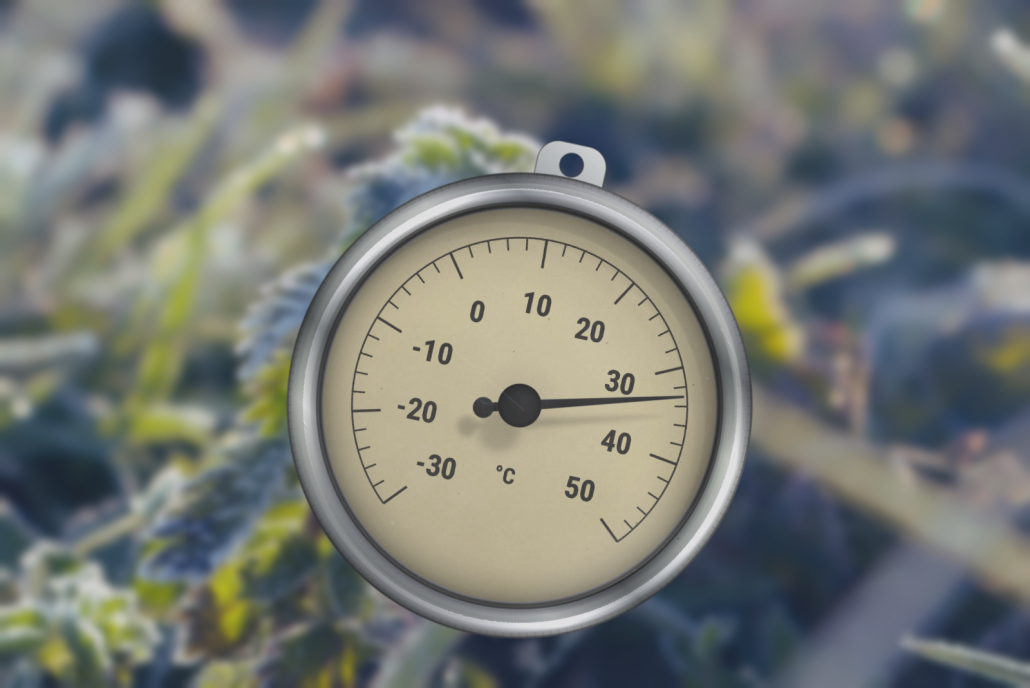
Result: 33 °C
